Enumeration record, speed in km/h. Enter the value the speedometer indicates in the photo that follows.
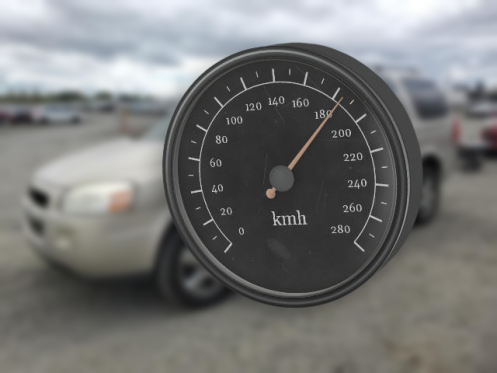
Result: 185 km/h
